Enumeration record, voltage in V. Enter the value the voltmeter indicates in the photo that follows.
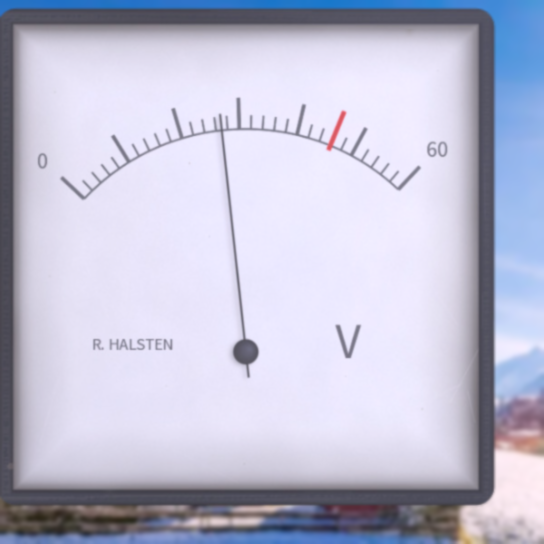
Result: 27 V
